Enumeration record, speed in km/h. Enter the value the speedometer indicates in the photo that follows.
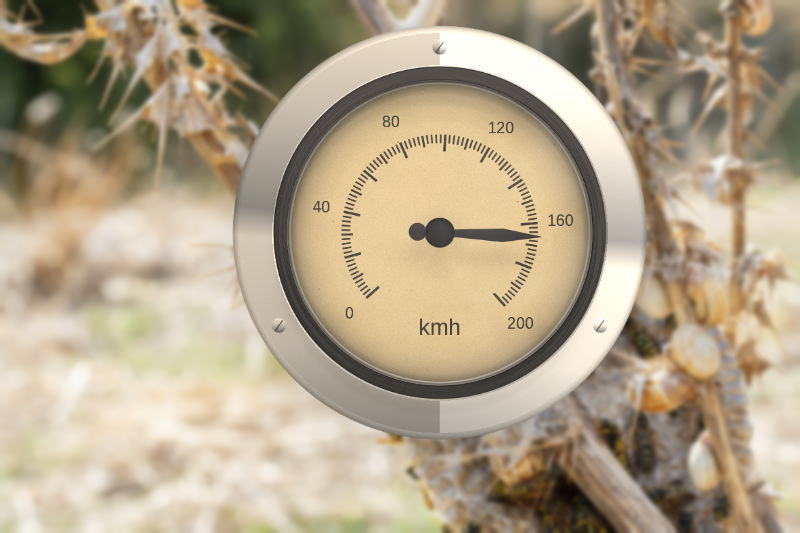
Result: 166 km/h
